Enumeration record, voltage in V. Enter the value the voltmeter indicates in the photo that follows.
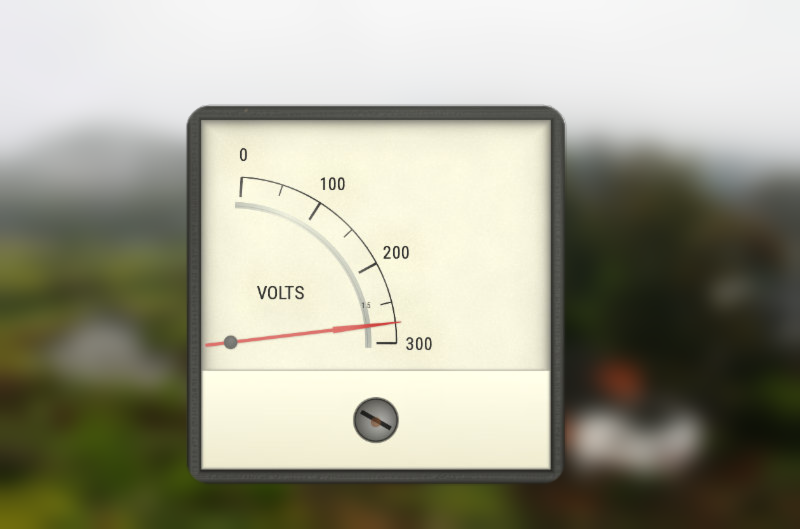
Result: 275 V
